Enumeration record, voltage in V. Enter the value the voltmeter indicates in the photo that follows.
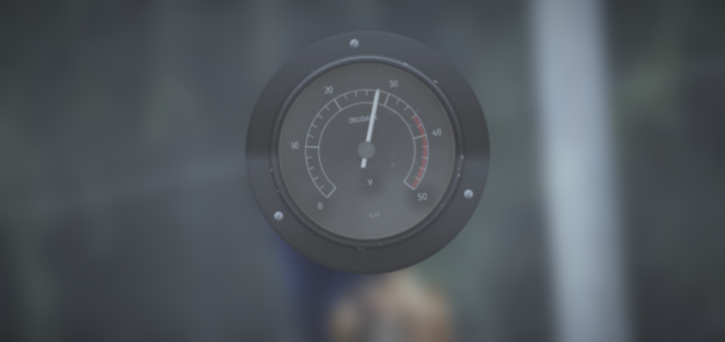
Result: 28 V
